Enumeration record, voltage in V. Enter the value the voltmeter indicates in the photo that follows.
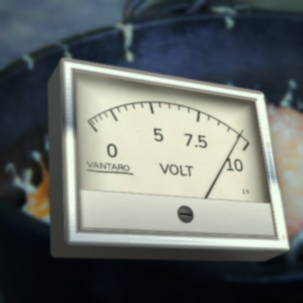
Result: 9.5 V
